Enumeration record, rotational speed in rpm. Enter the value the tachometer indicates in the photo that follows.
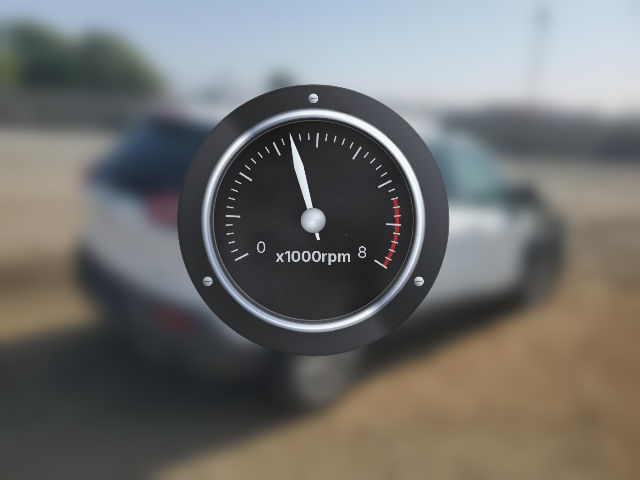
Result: 3400 rpm
